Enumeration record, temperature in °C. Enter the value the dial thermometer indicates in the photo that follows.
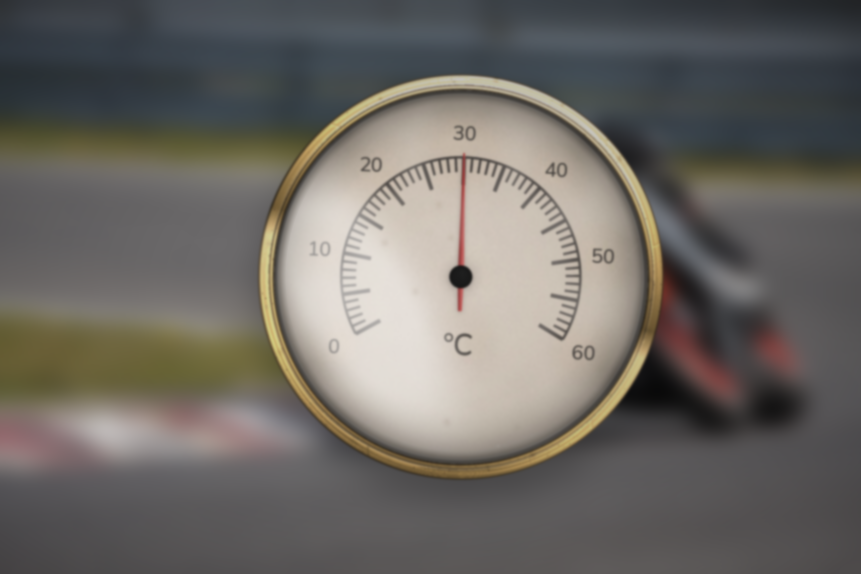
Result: 30 °C
